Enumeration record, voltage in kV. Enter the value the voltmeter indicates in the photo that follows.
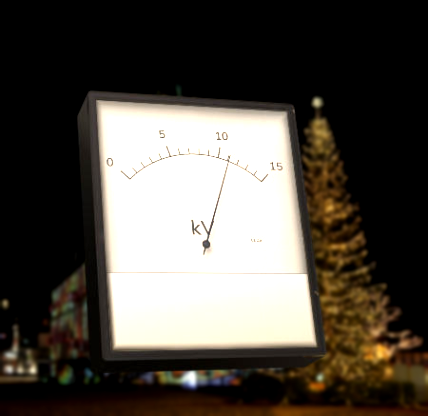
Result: 11 kV
